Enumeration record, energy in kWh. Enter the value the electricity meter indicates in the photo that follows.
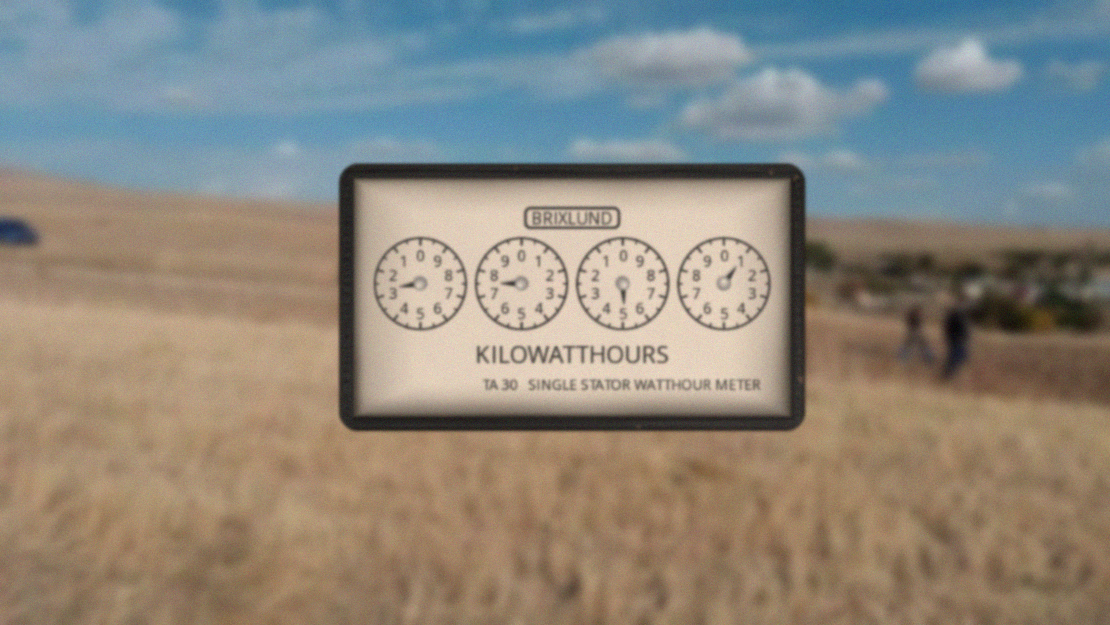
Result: 2751 kWh
